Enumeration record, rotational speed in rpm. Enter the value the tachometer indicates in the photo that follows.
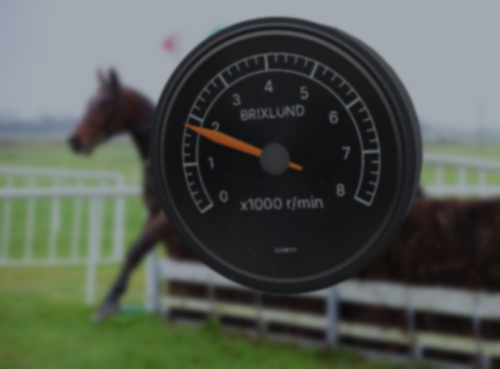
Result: 1800 rpm
